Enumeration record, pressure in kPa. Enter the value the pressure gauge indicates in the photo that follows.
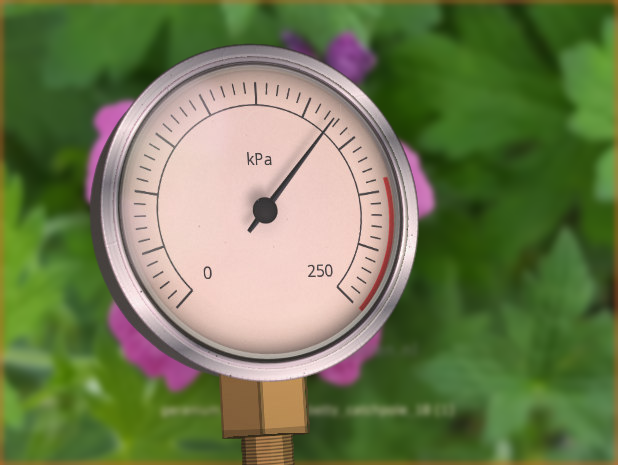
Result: 162.5 kPa
